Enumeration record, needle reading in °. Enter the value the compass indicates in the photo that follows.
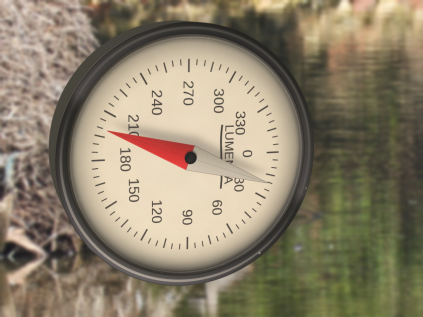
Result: 200 °
